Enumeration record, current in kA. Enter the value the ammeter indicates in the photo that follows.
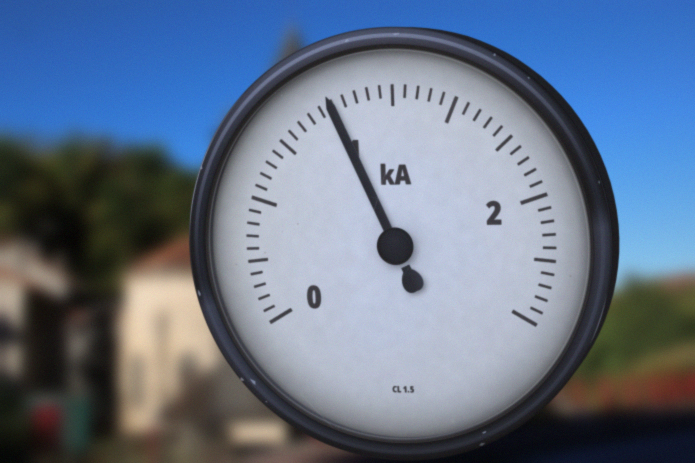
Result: 1 kA
